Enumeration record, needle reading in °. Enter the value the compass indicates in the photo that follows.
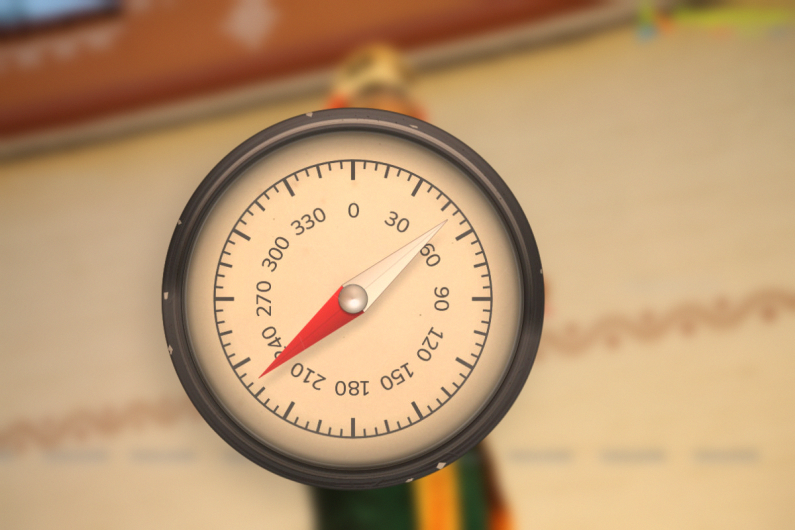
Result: 230 °
